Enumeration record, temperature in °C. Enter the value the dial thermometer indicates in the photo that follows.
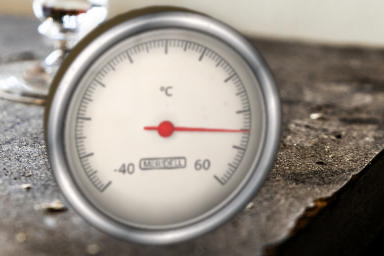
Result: 45 °C
